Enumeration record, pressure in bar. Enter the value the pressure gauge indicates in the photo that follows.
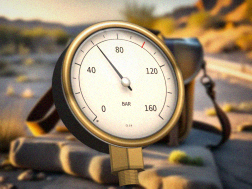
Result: 60 bar
